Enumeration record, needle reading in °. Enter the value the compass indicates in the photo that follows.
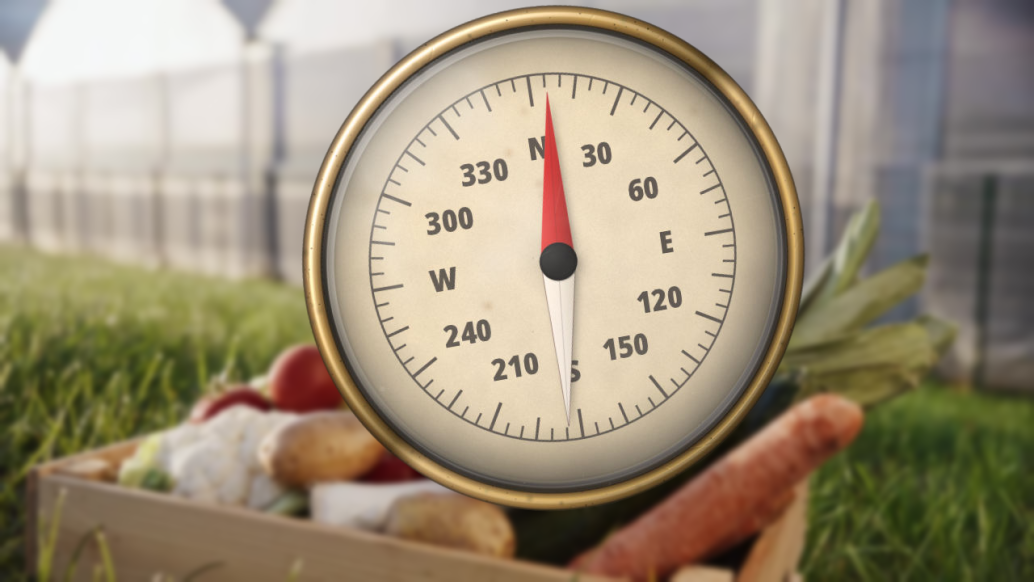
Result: 5 °
